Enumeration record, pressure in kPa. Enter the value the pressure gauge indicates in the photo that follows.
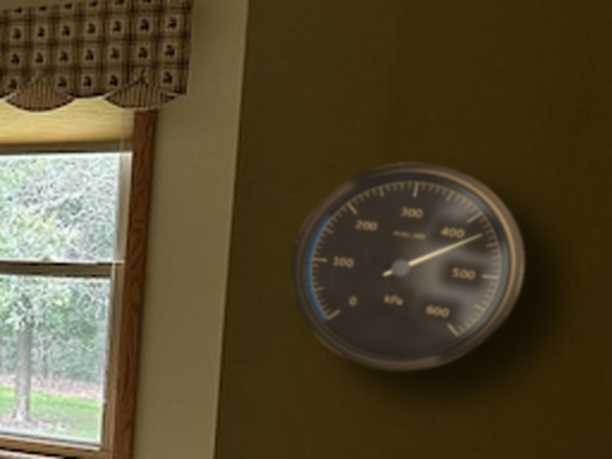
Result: 430 kPa
